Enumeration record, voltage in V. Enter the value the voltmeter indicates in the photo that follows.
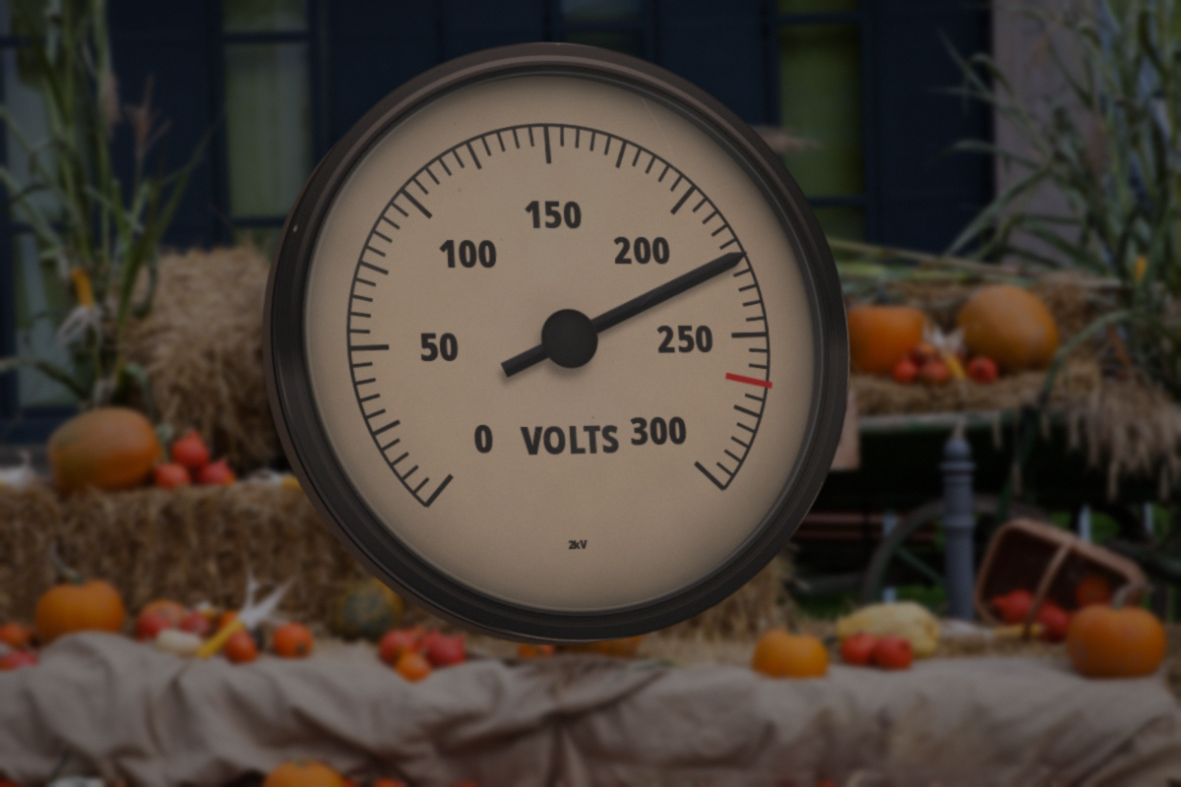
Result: 225 V
